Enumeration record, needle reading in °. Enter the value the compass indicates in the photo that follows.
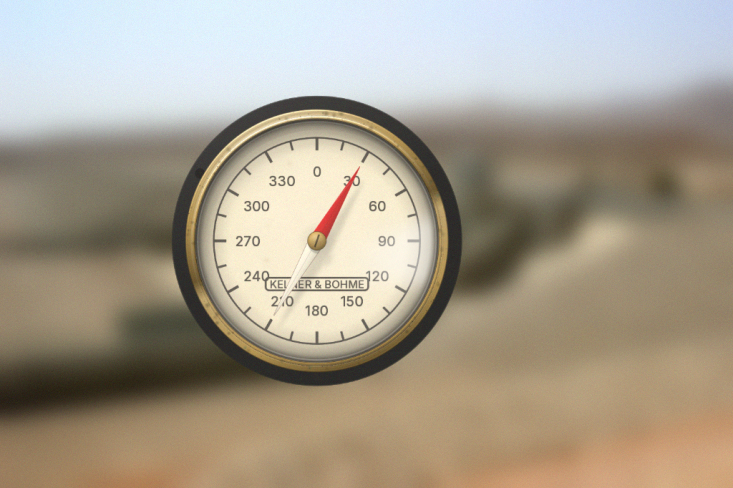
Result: 30 °
